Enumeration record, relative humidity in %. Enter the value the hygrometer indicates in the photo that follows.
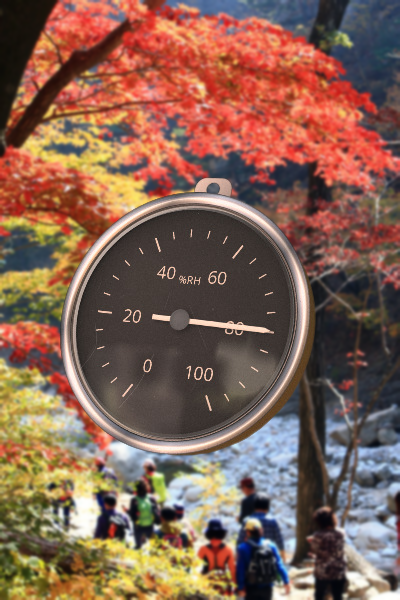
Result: 80 %
